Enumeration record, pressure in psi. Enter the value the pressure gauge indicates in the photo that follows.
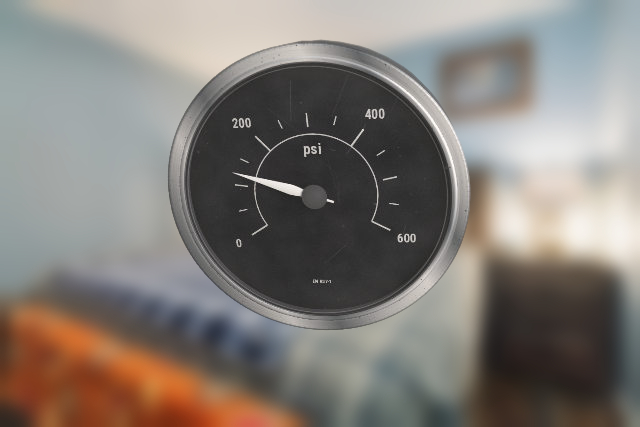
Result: 125 psi
